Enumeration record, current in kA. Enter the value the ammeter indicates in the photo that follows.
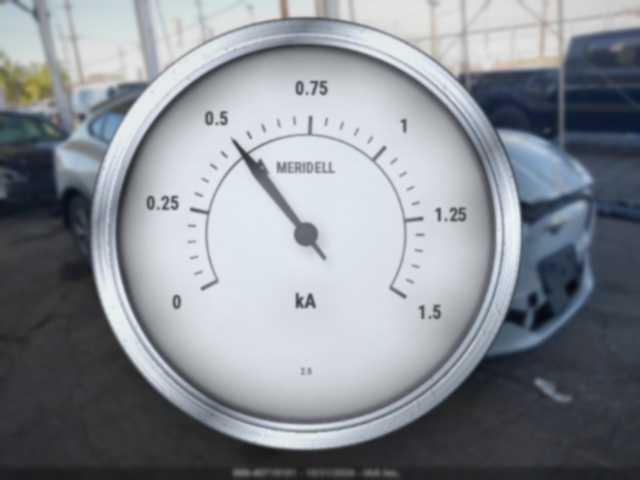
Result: 0.5 kA
